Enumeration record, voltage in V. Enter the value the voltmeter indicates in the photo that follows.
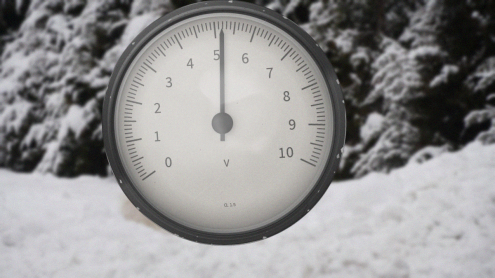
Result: 5.2 V
